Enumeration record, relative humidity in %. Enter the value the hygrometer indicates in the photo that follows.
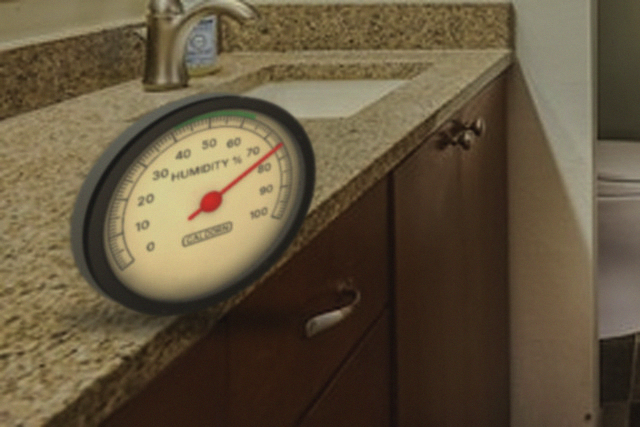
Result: 75 %
